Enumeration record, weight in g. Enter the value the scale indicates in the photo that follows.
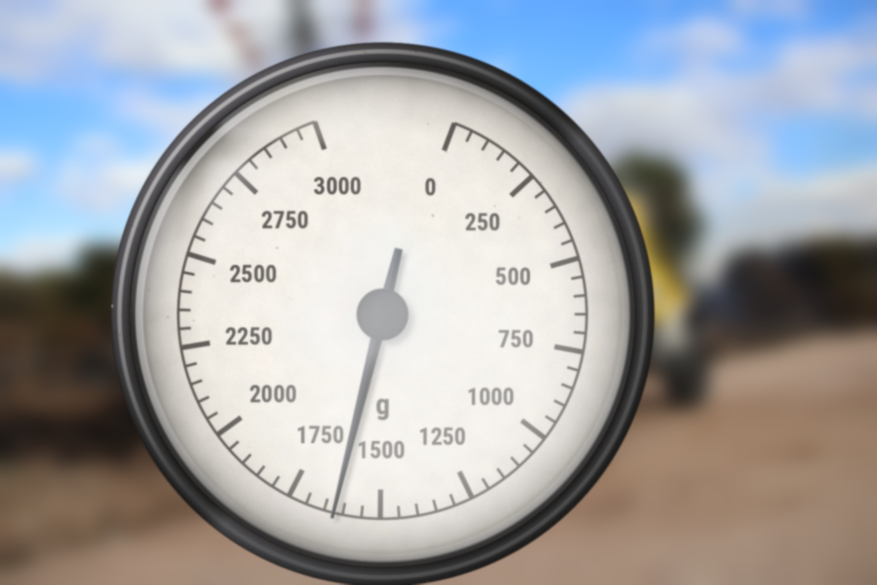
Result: 1625 g
